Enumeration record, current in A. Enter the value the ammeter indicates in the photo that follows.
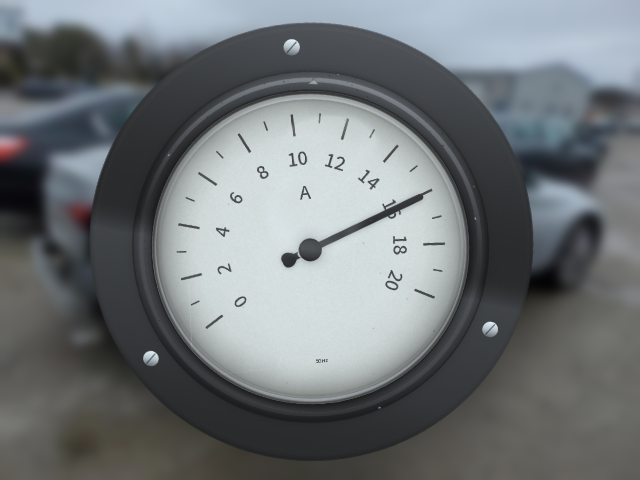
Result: 16 A
